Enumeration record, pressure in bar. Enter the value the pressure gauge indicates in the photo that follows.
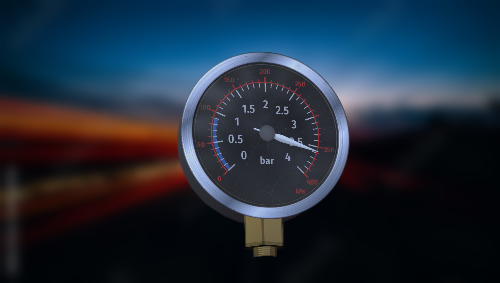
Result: 3.6 bar
